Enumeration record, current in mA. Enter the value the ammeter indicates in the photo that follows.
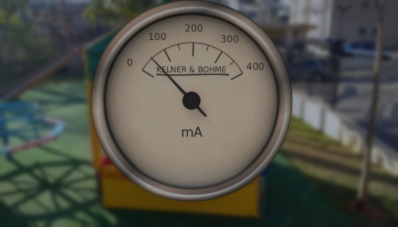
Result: 50 mA
